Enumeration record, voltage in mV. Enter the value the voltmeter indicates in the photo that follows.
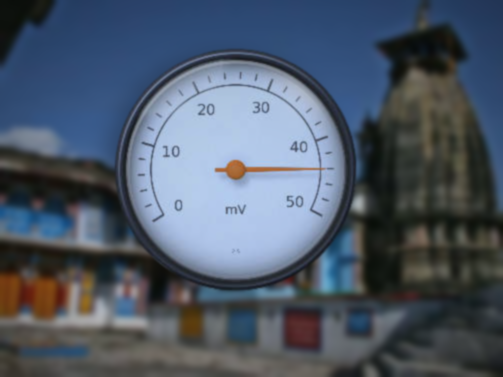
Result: 44 mV
